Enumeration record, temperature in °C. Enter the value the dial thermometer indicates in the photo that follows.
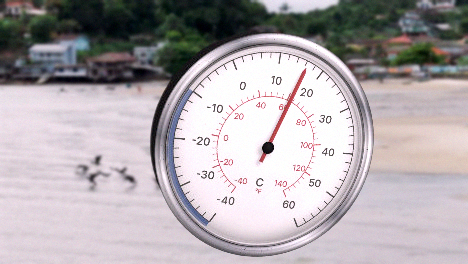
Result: 16 °C
